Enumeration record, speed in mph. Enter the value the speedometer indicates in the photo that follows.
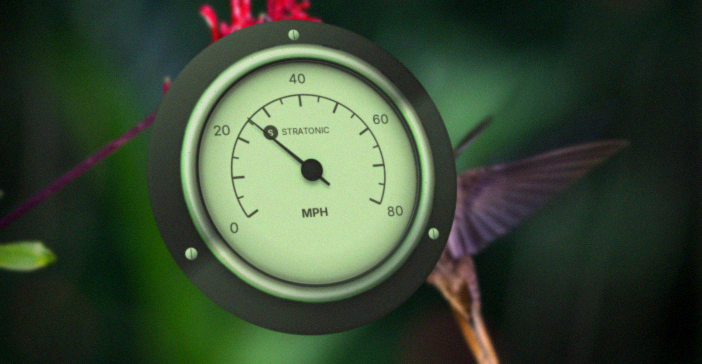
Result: 25 mph
